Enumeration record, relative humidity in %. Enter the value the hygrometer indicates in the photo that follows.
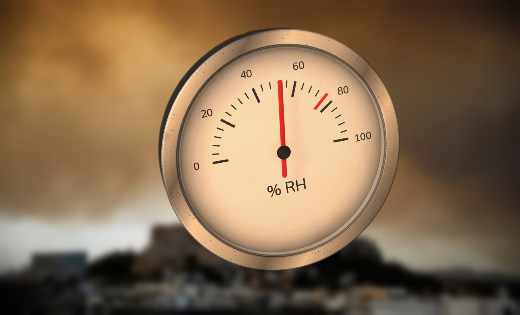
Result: 52 %
